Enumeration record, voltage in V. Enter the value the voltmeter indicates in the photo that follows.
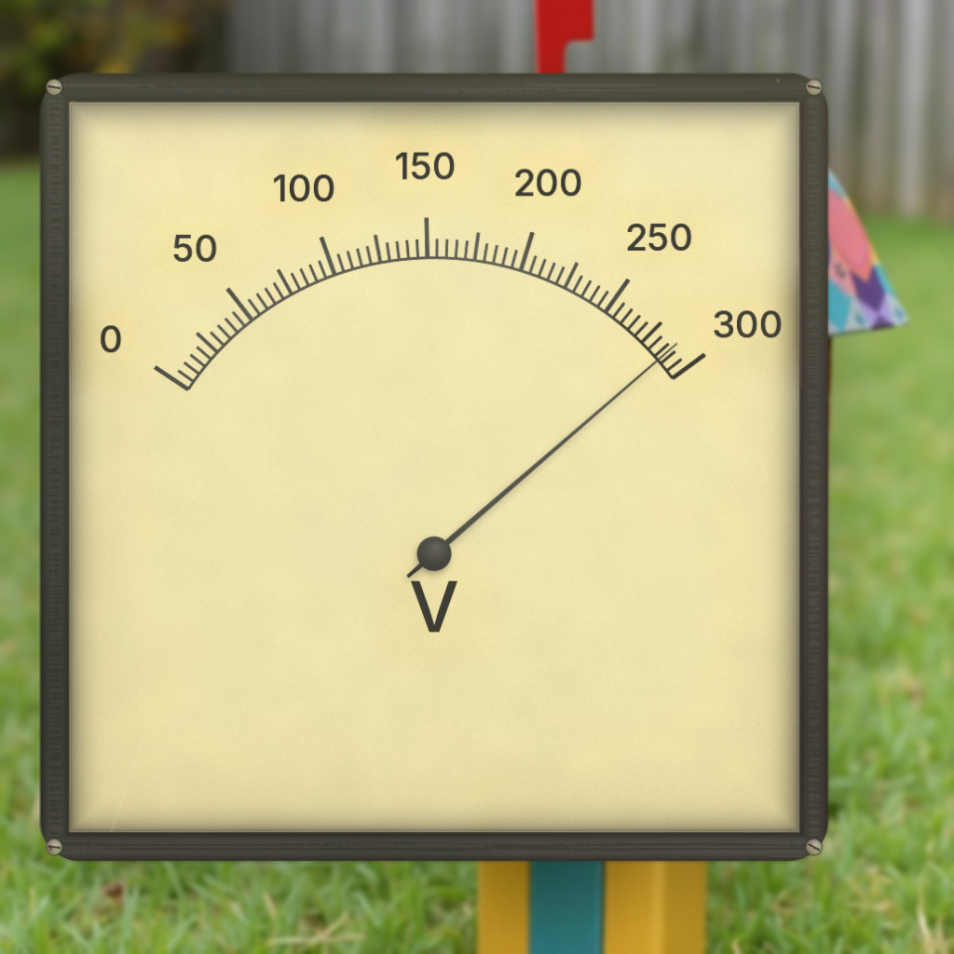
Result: 287.5 V
